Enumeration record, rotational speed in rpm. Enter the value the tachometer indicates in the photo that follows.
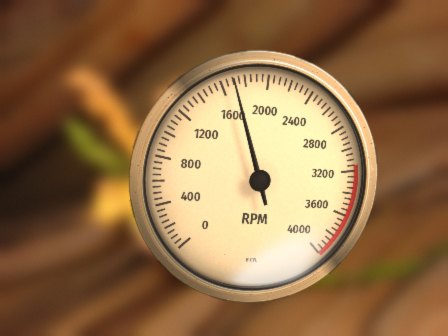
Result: 1700 rpm
